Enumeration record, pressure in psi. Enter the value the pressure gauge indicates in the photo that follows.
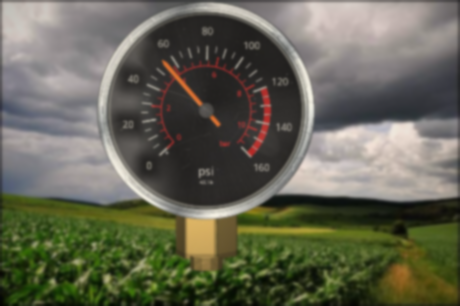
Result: 55 psi
